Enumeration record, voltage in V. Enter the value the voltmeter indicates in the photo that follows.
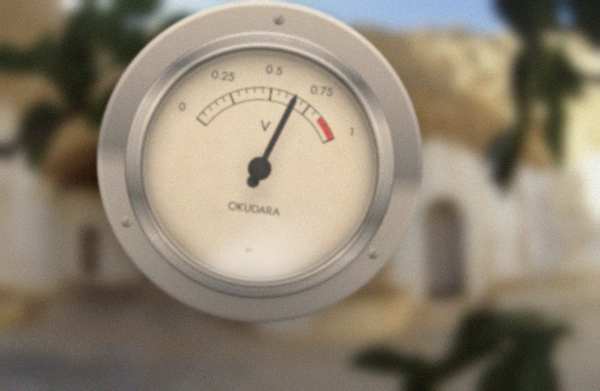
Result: 0.65 V
